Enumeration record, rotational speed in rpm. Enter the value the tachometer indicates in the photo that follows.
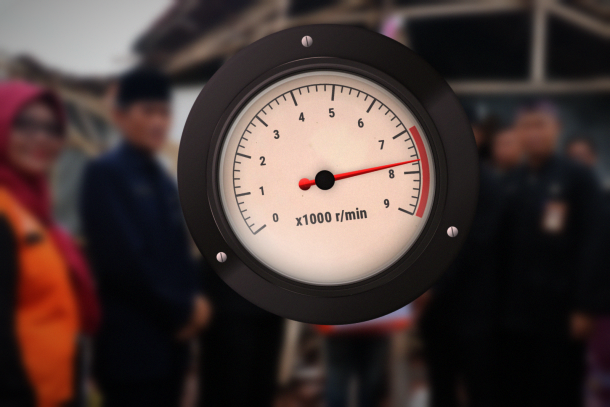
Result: 7700 rpm
